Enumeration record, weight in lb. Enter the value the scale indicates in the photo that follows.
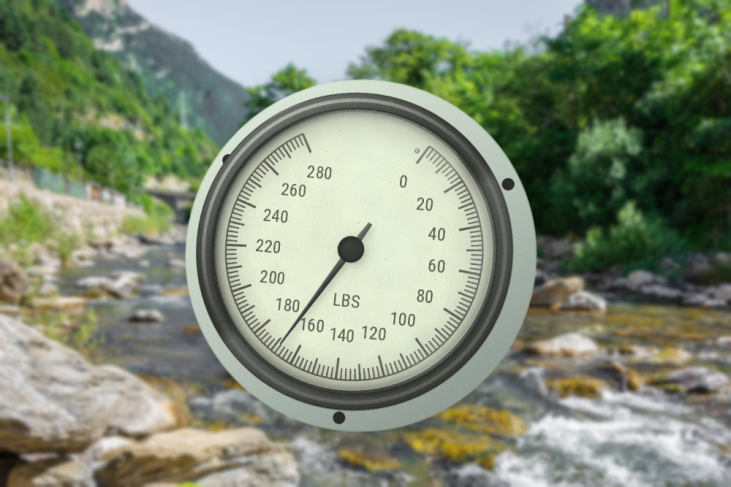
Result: 168 lb
